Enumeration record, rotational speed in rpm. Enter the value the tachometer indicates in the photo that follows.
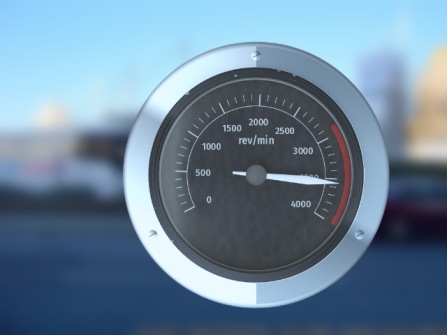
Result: 3550 rpm
